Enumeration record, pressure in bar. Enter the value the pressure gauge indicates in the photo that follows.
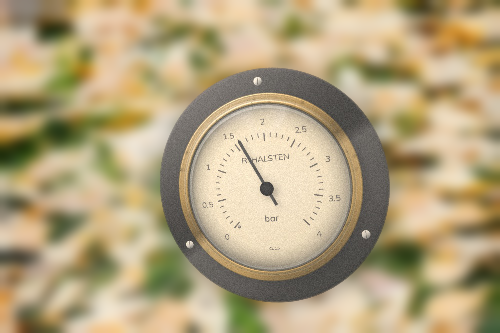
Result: 1.6 bar
